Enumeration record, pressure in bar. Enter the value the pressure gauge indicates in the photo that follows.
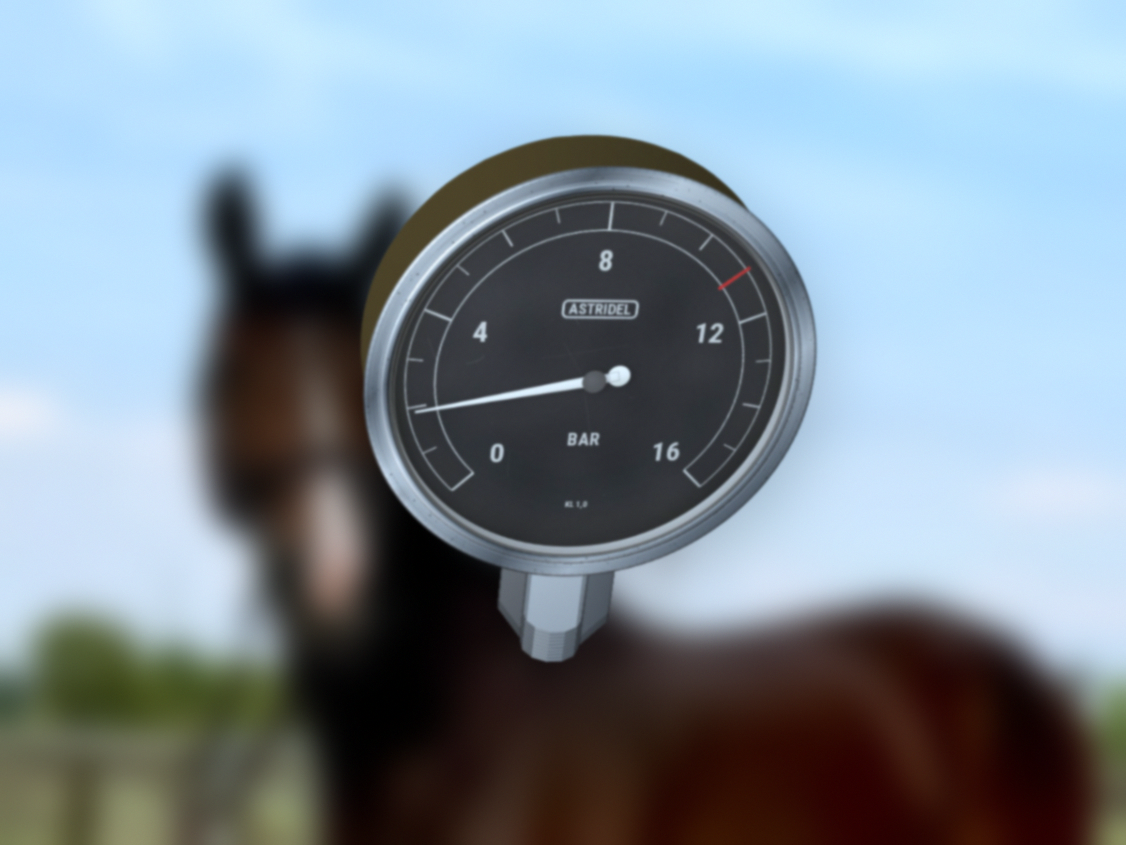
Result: 2 bar
